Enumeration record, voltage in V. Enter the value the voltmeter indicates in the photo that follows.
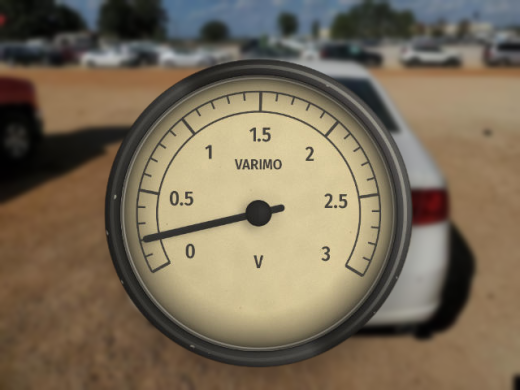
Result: 0.2 V
